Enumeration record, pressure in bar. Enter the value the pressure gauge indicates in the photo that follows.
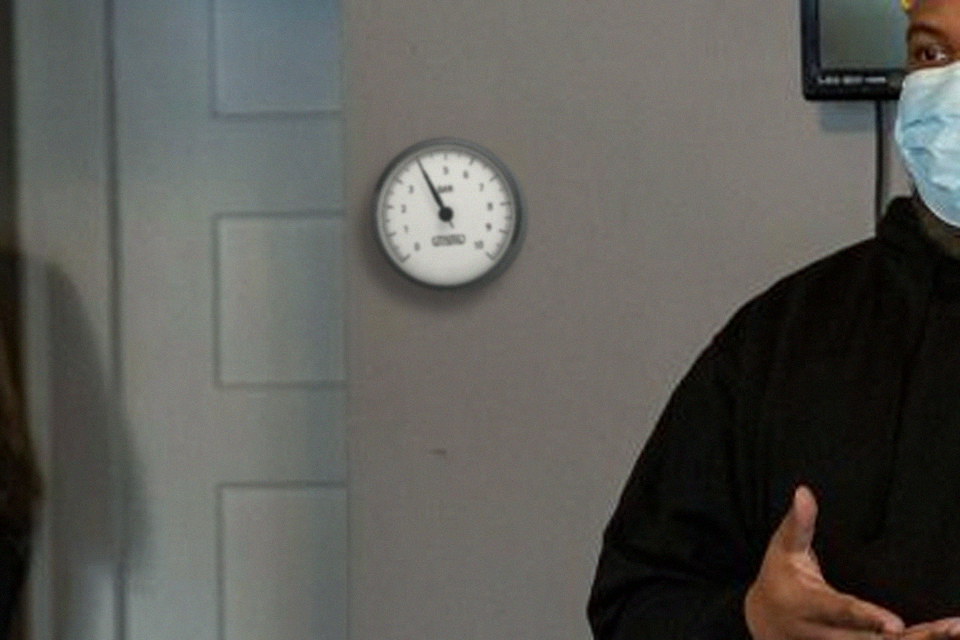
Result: 4 bar
